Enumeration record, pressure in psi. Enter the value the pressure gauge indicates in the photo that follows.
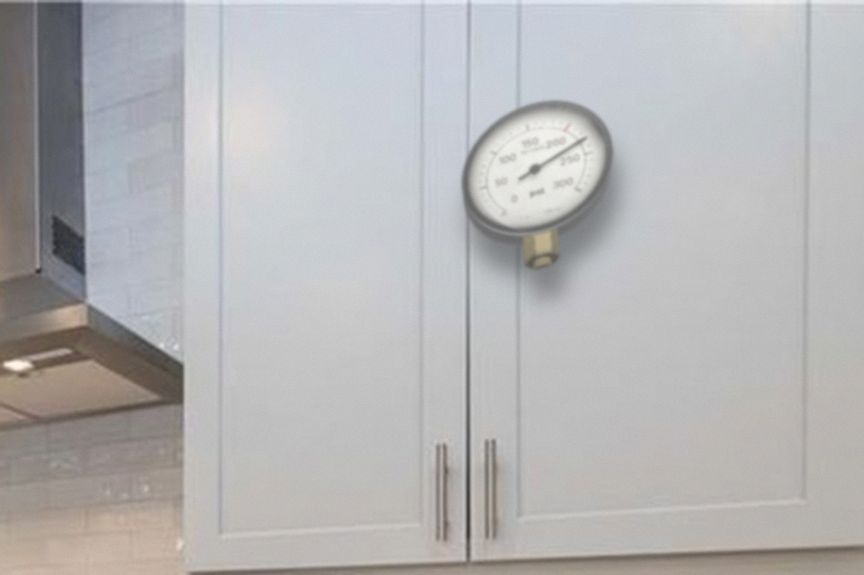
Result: 230 psi
